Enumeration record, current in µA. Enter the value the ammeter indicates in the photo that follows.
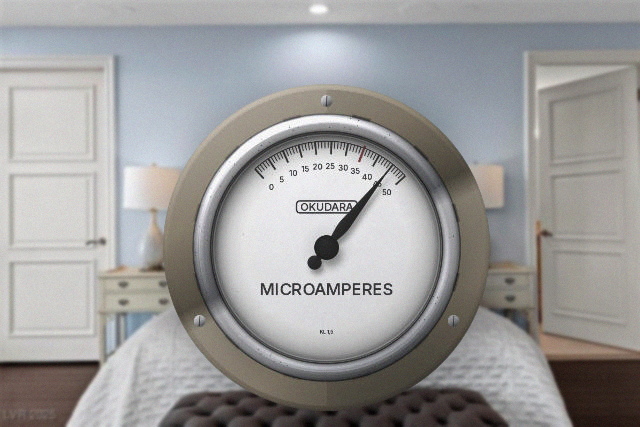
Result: 45 µA
